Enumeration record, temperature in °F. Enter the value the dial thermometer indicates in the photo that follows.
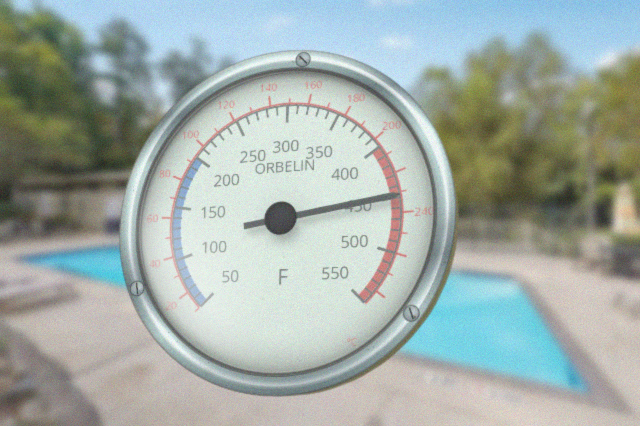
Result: 450 °F
